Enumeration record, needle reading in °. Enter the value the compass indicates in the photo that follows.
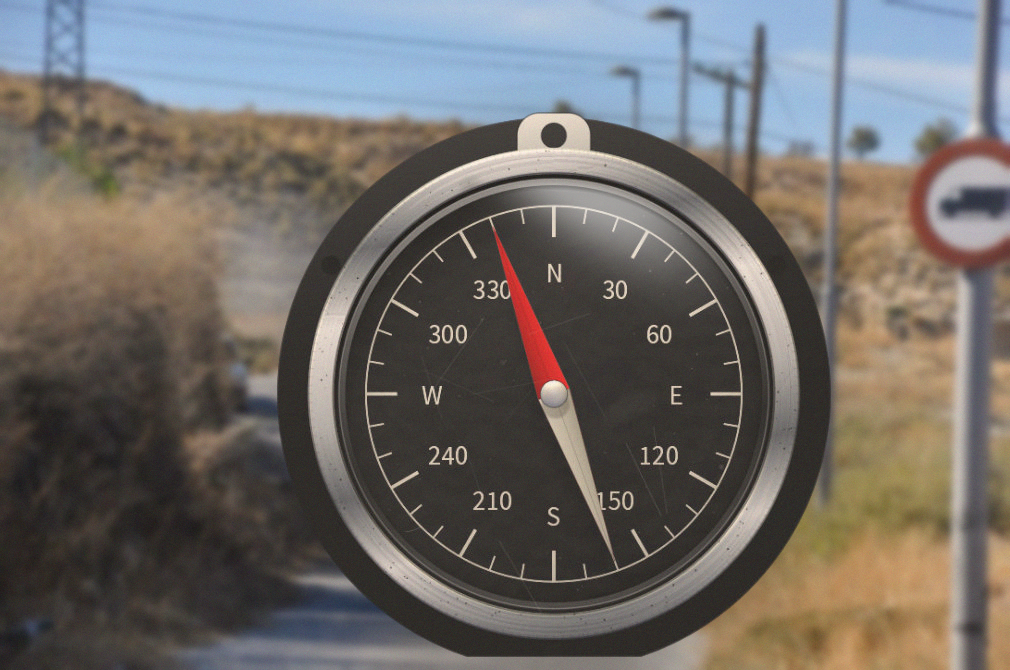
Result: 340 °
